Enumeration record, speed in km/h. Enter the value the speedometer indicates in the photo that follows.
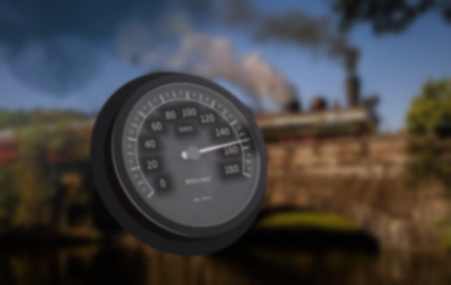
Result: 155 km/h
